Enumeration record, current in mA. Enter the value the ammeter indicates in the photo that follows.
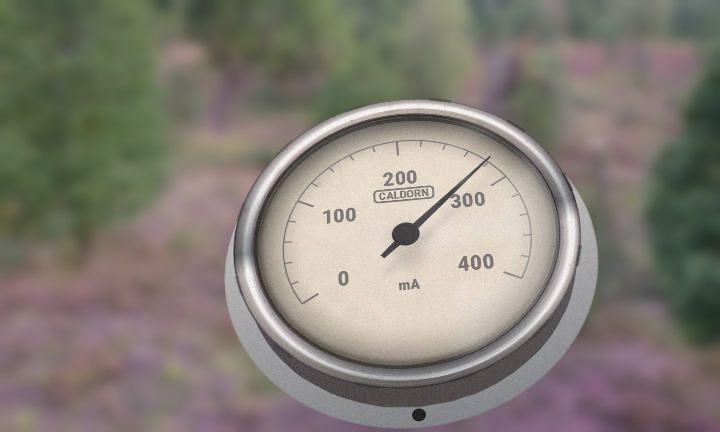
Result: 280 mA
